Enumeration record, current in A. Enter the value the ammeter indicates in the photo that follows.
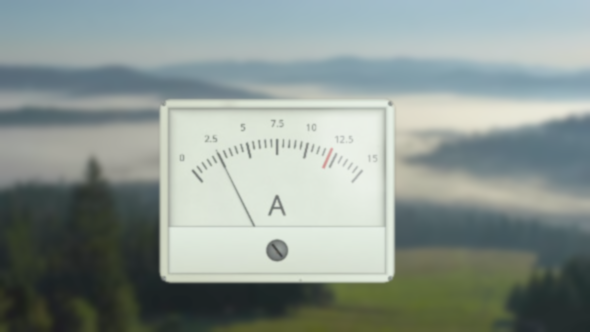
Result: 2.5 A
